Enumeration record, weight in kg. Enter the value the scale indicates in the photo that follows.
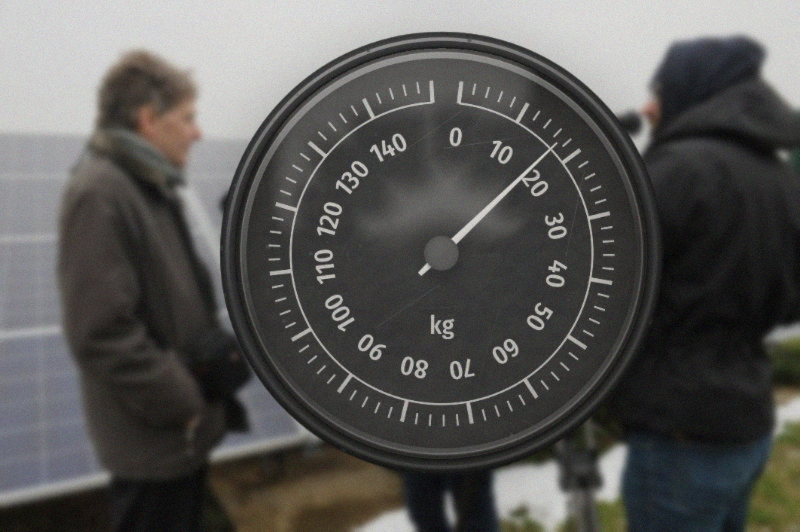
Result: 17 kg
